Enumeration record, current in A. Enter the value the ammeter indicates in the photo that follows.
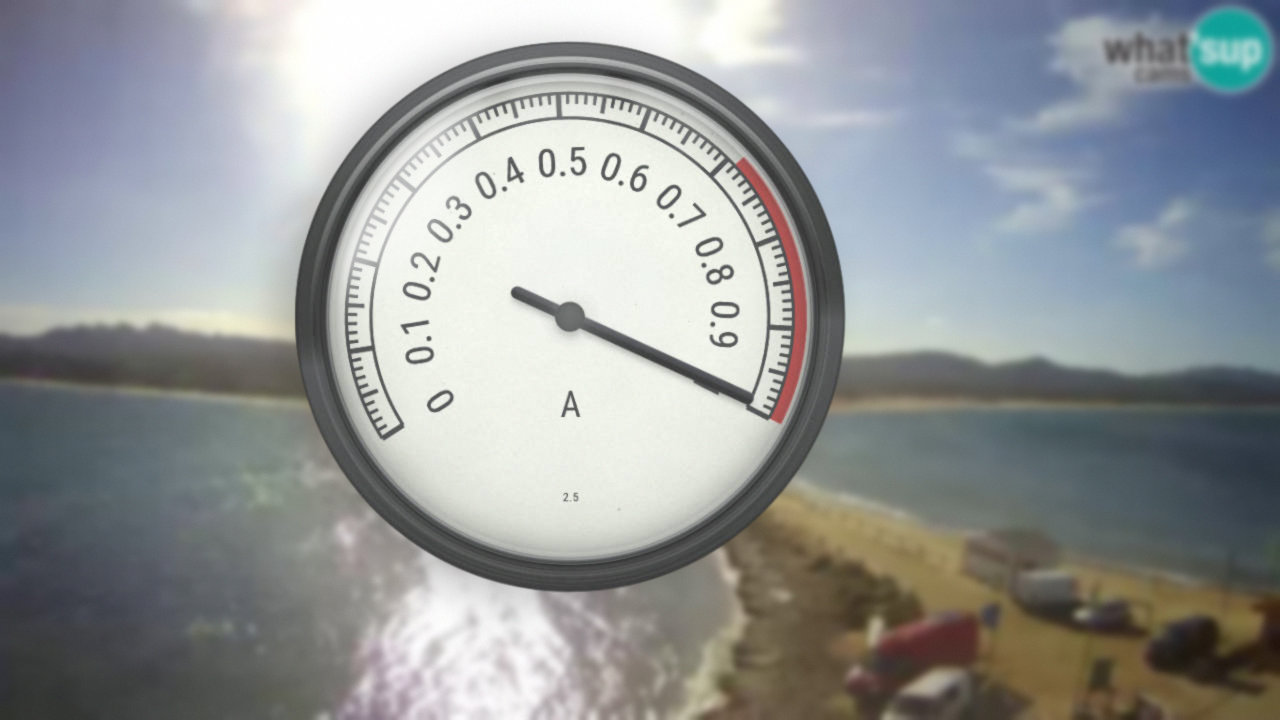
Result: 0.99 A
